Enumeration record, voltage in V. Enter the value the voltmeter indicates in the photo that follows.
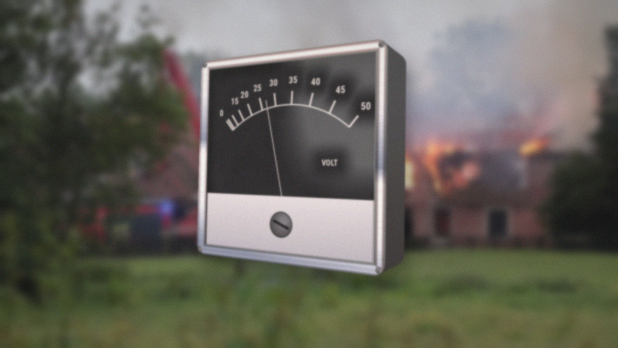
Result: 27.5 V
